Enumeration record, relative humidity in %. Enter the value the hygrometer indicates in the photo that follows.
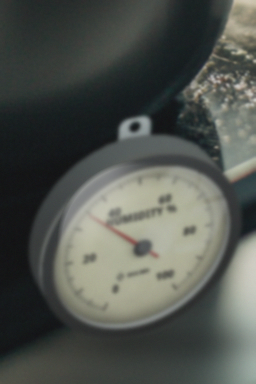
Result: 35 %
